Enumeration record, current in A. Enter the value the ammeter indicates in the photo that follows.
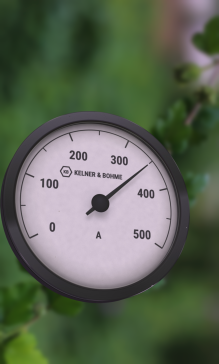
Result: 350 A
